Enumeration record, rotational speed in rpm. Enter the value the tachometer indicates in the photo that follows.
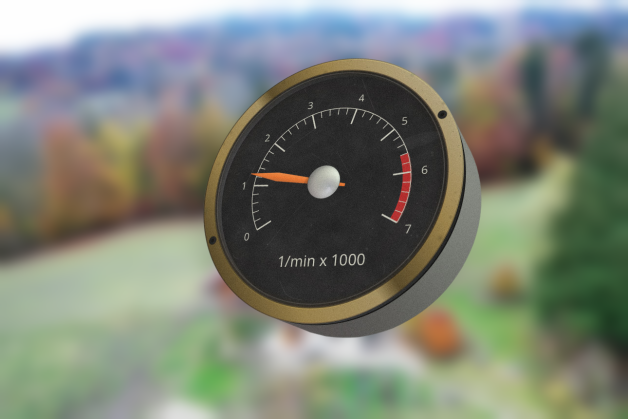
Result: 1200 rpm
